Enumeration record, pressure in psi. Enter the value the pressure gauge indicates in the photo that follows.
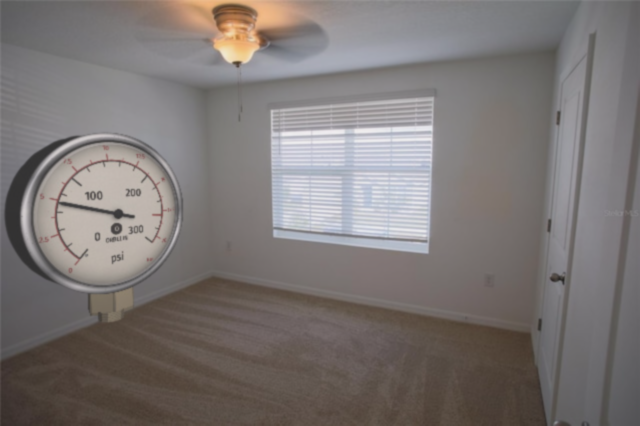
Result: 70 psi
